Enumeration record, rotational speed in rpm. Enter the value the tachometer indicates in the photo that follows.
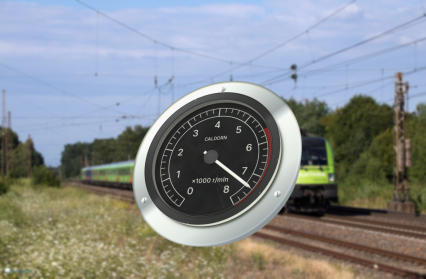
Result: 7400 rpm
